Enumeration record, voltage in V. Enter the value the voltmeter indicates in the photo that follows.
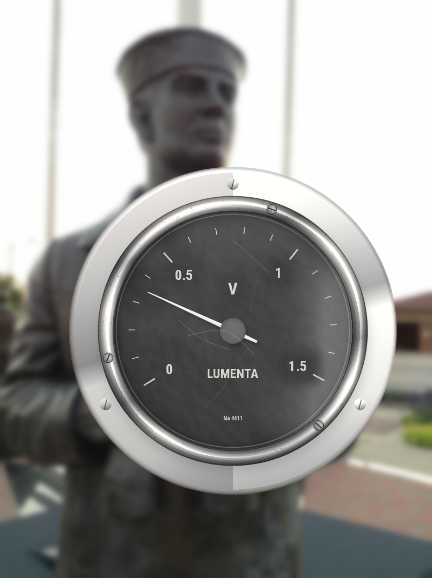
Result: 0.35 V
